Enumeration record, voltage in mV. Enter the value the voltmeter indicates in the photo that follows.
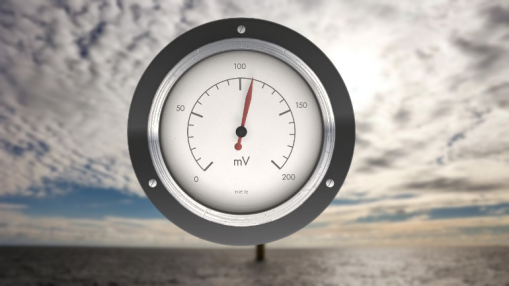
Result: 110 mV
